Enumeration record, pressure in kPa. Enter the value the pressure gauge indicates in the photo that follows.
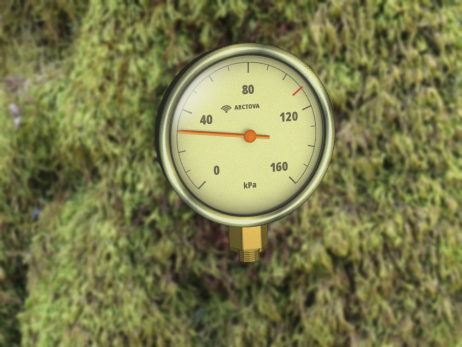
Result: 30 kPa
